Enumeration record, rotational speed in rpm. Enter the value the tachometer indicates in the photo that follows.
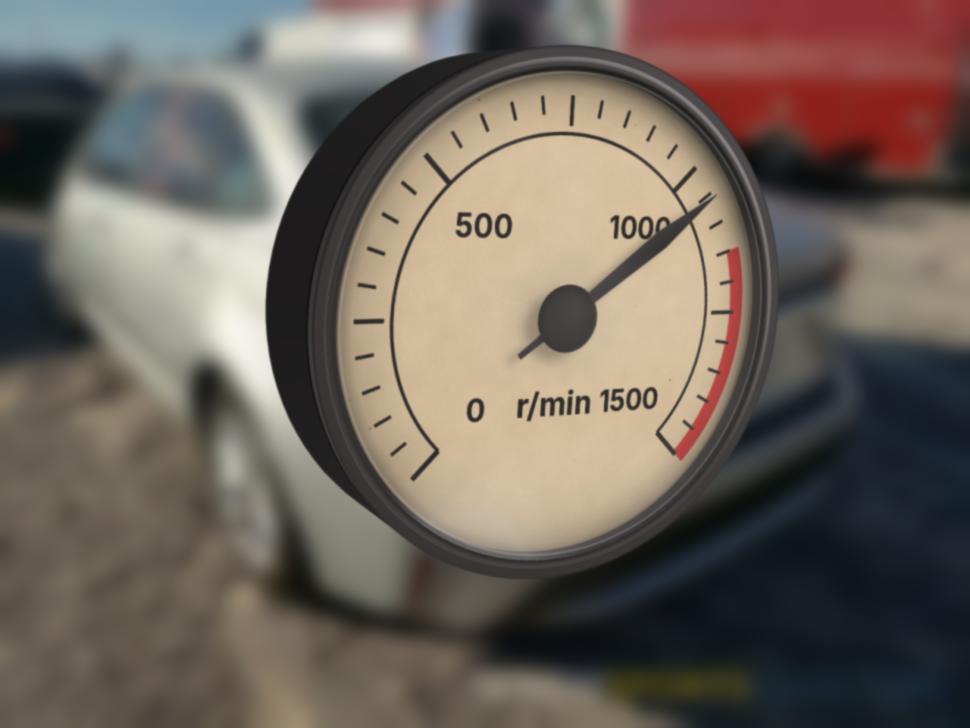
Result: 1050 rpm
